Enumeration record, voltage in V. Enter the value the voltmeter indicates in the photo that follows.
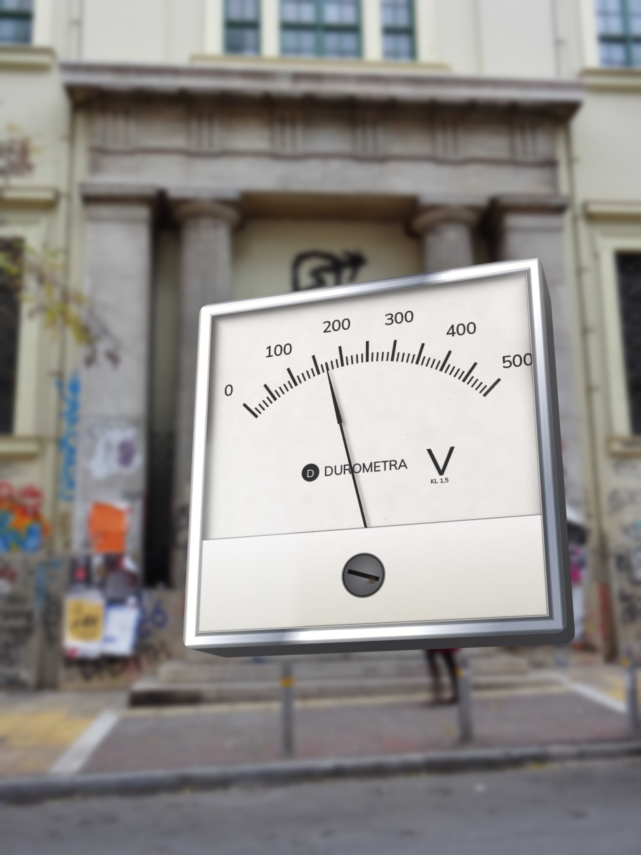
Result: 170 V
